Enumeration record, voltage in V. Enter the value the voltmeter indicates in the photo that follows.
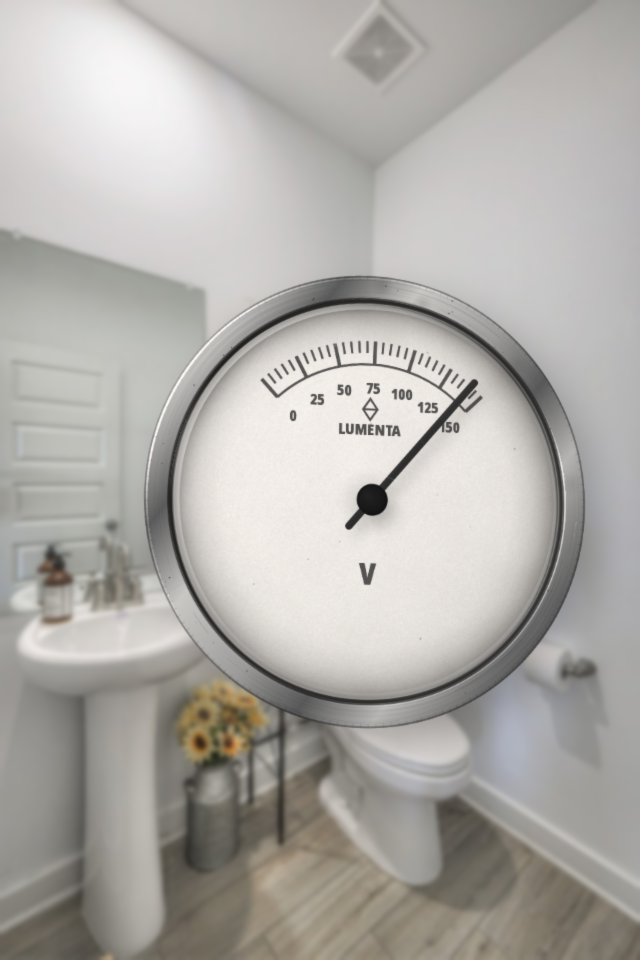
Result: 140 V
